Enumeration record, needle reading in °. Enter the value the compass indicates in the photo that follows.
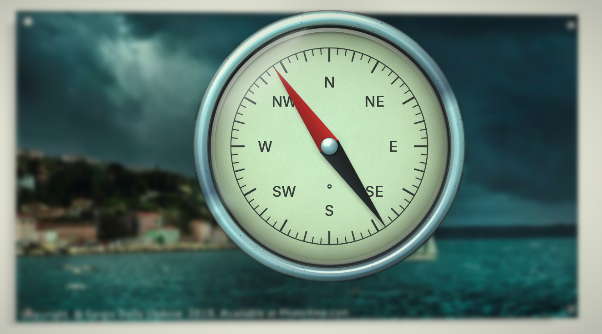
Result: 325 °
